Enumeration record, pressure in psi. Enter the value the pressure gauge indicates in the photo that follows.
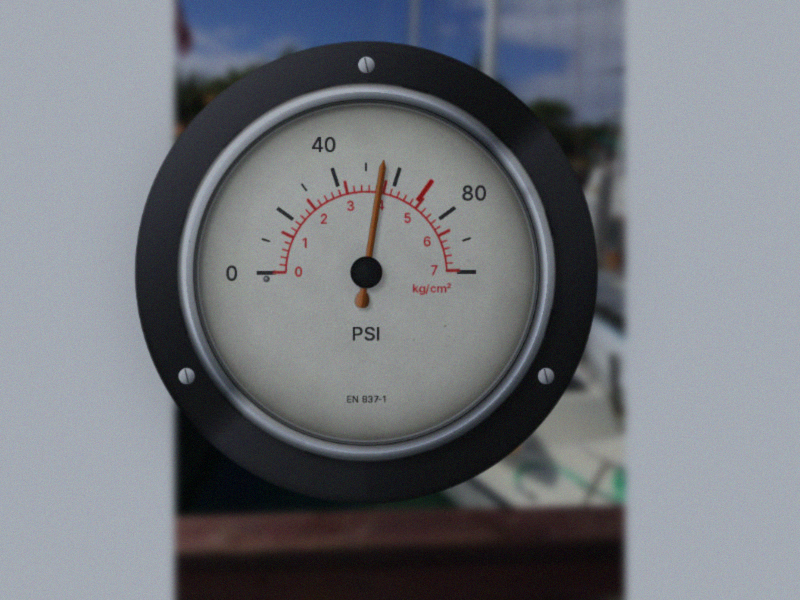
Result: 55 psi
